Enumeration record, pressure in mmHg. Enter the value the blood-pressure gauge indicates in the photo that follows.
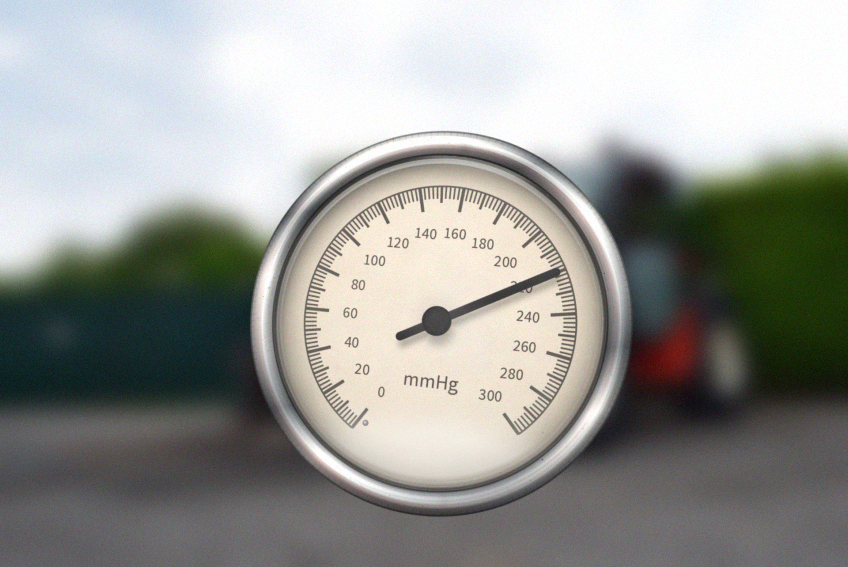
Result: 220 mmHg
